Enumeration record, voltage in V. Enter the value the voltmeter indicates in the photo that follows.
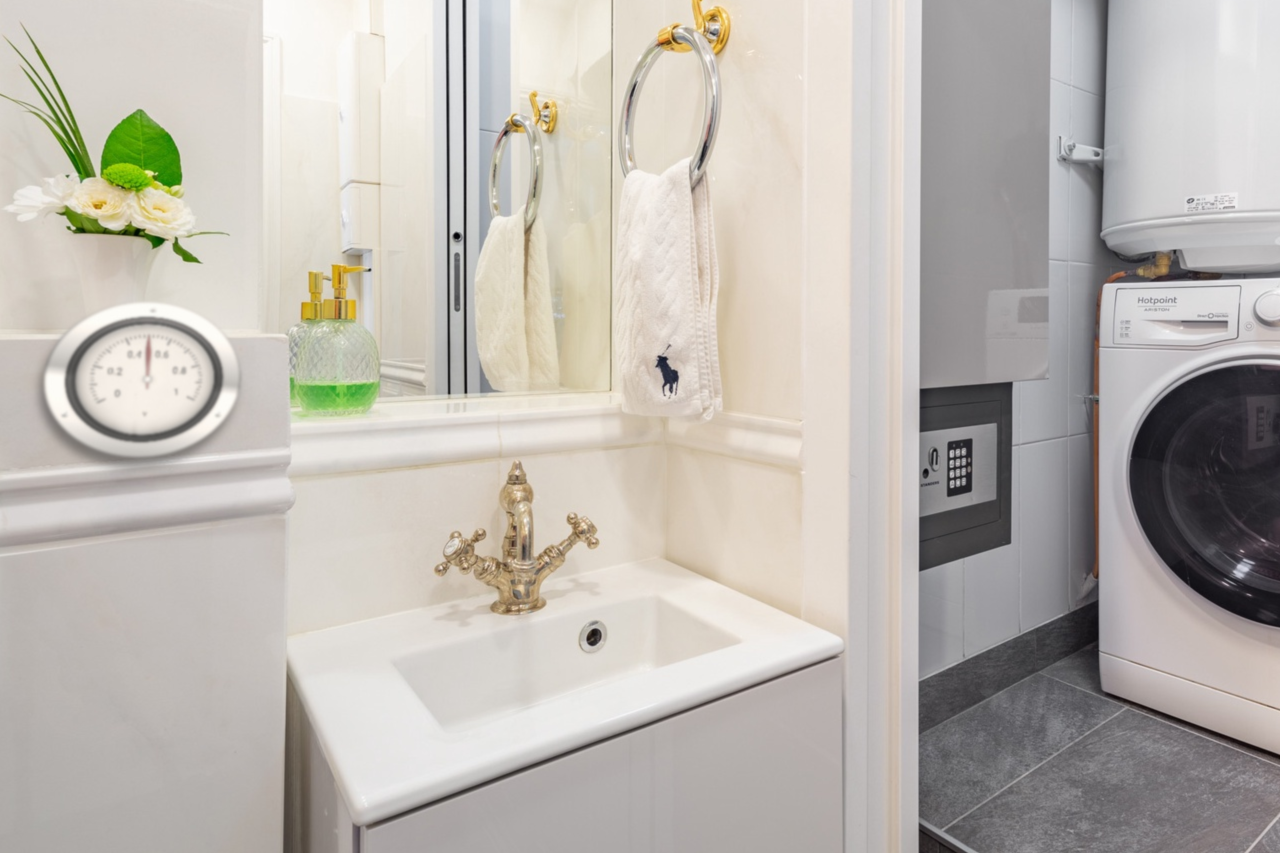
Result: 0.5 V
